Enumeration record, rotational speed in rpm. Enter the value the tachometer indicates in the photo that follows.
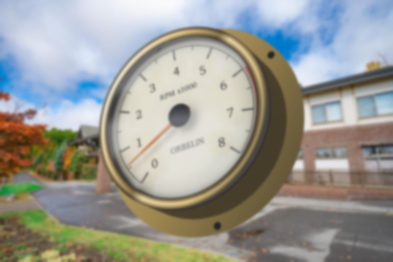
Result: 500 rpm
